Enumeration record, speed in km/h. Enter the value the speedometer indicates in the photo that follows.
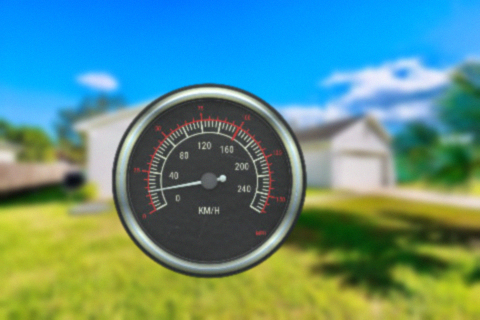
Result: 20 km/h
